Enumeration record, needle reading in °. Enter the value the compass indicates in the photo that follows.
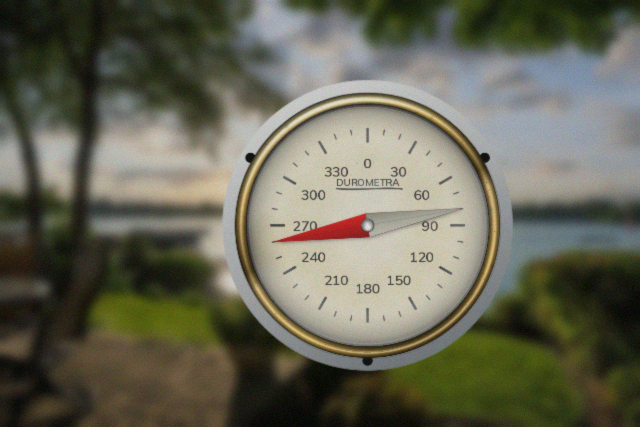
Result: 260 °
